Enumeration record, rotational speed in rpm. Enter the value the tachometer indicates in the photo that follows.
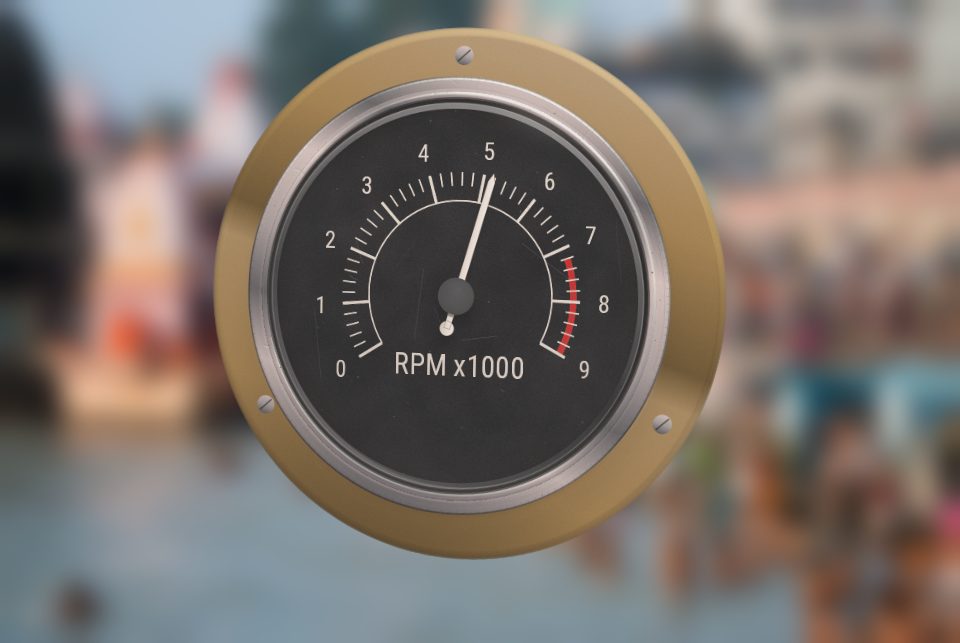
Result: 5200 rpm
